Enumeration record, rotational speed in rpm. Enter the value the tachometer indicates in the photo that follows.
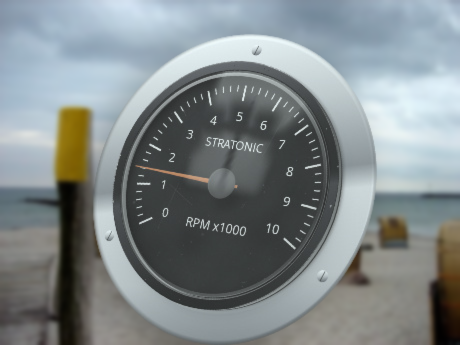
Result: 1400 rpm
